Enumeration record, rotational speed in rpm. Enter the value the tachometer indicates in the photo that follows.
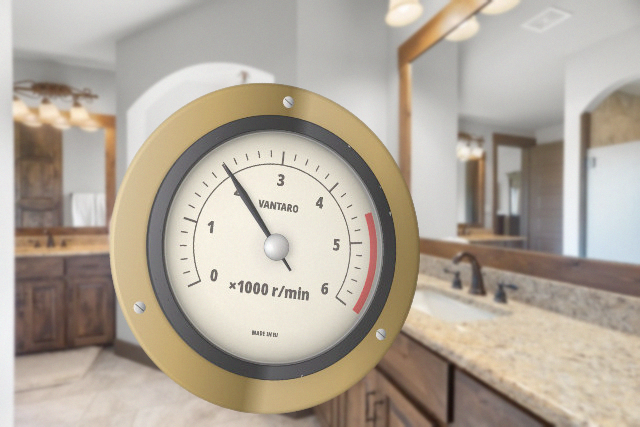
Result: 2000 rpm
